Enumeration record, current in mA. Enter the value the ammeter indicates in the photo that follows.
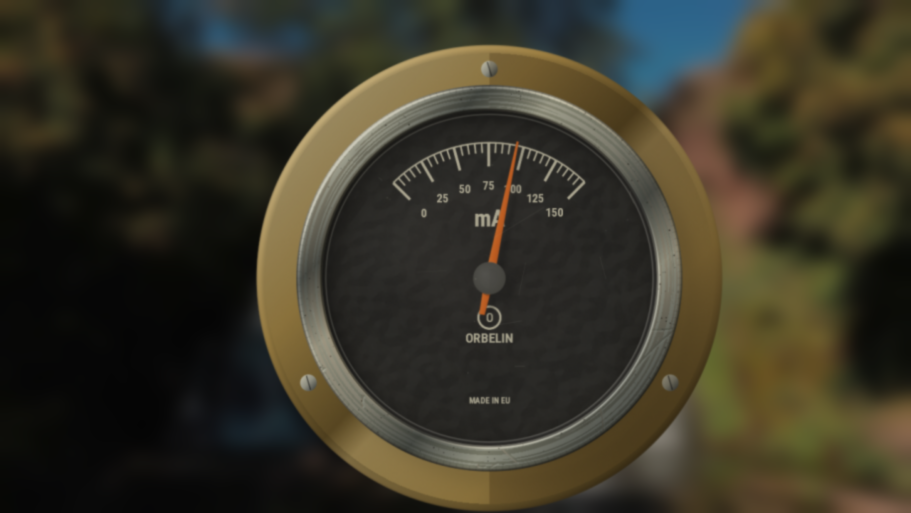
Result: 95 mA
